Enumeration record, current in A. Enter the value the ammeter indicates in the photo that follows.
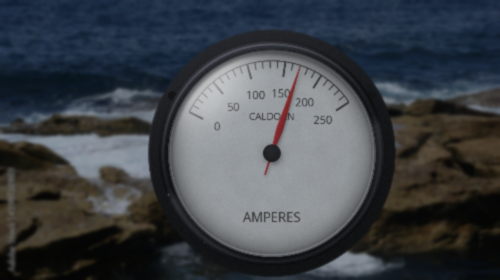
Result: 170 A
